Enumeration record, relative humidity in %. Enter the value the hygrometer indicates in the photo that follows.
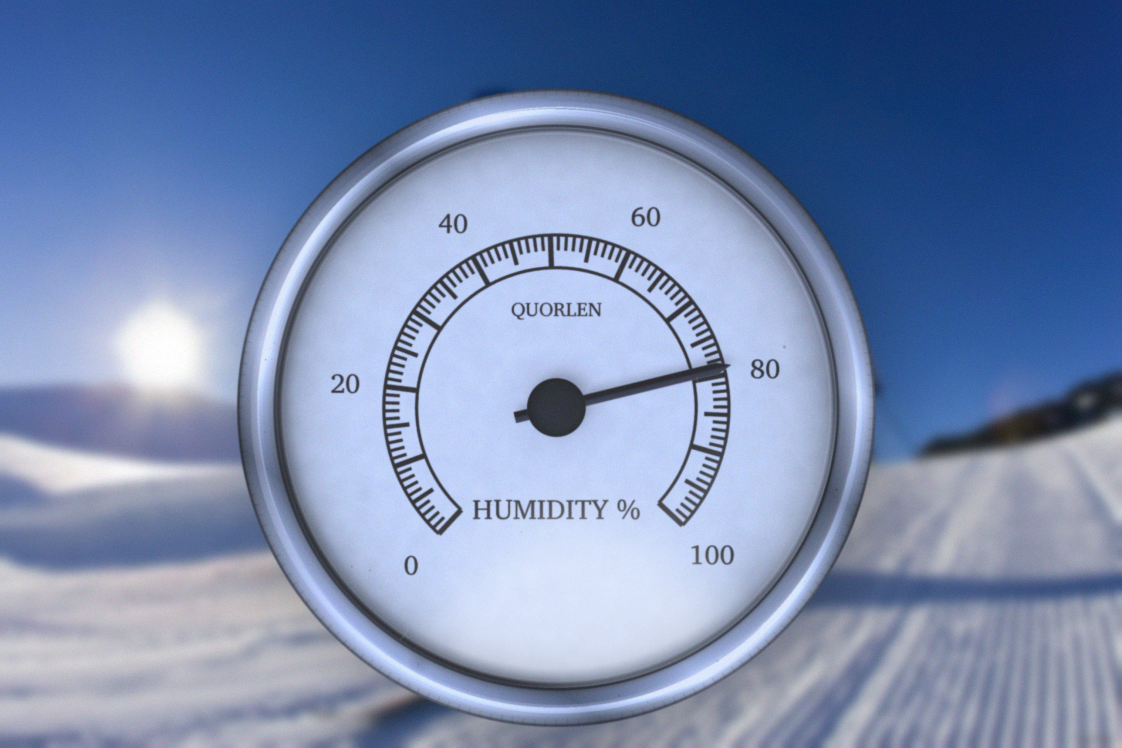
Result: 79 %
